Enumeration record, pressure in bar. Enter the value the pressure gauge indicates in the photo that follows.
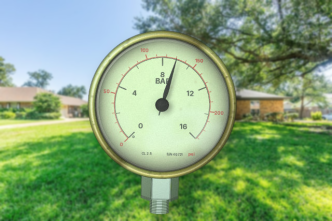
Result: 9 bar
